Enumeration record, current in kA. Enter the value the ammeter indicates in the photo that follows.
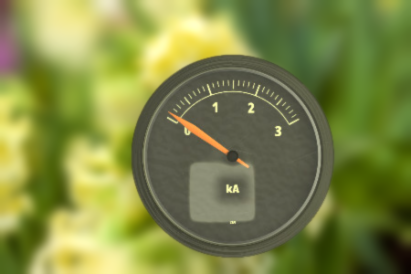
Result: 0.1 kA
